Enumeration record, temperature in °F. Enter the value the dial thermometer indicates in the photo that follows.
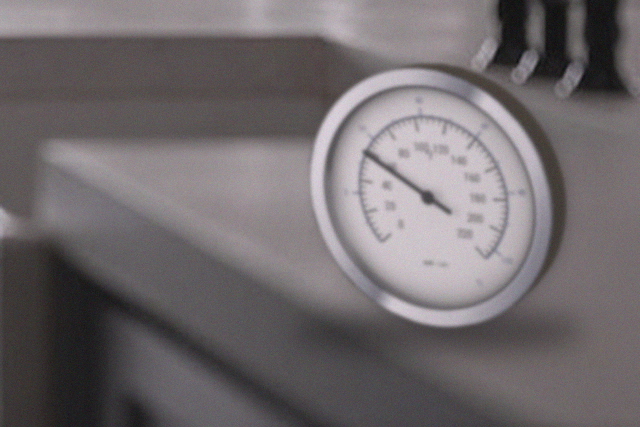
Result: 60 °F
